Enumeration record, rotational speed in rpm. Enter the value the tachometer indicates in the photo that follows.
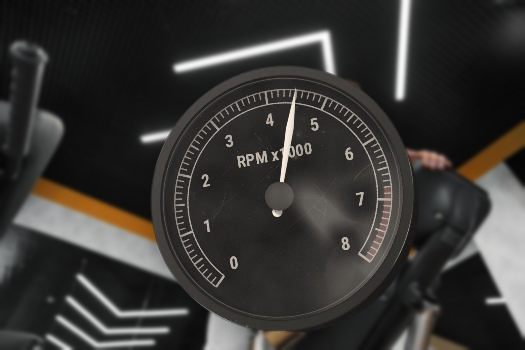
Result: 4500 rpm
